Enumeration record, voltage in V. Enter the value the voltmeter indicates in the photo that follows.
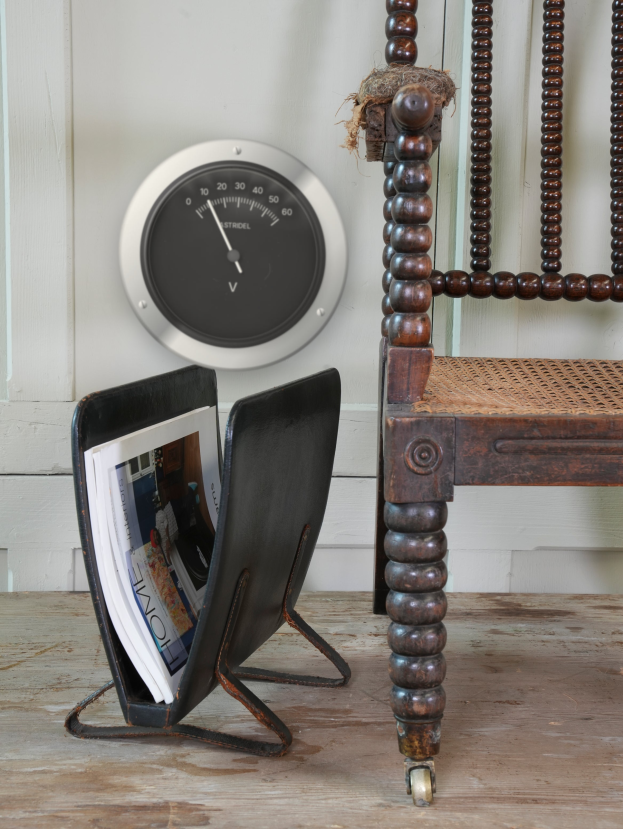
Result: 10 V
